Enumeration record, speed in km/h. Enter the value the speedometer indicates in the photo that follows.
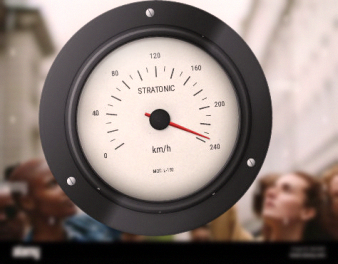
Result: 235 km/h
